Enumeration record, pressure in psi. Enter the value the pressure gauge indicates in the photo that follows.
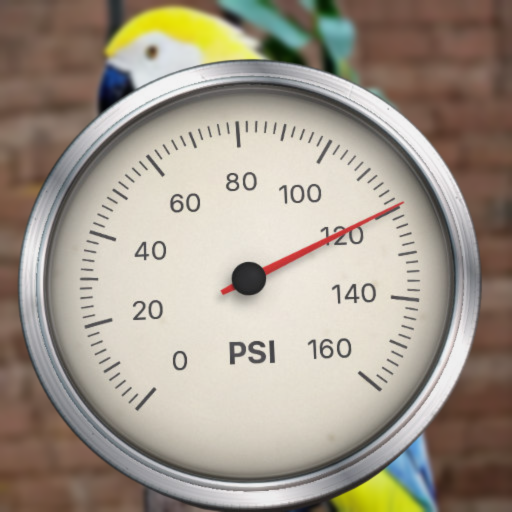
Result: 120 psi
